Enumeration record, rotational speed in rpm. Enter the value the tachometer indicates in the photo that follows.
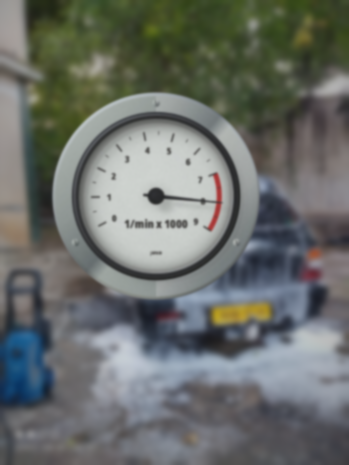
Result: 8000 rpm
